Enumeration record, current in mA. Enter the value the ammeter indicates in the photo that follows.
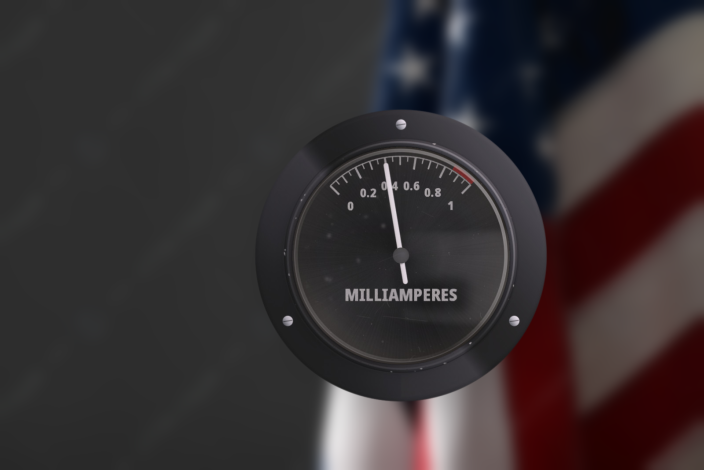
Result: 0.4 mA
